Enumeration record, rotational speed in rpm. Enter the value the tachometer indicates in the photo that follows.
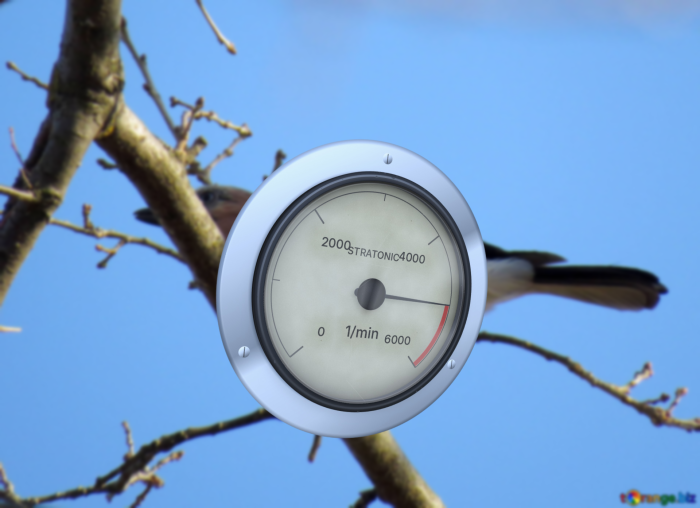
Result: 5000 rpm
